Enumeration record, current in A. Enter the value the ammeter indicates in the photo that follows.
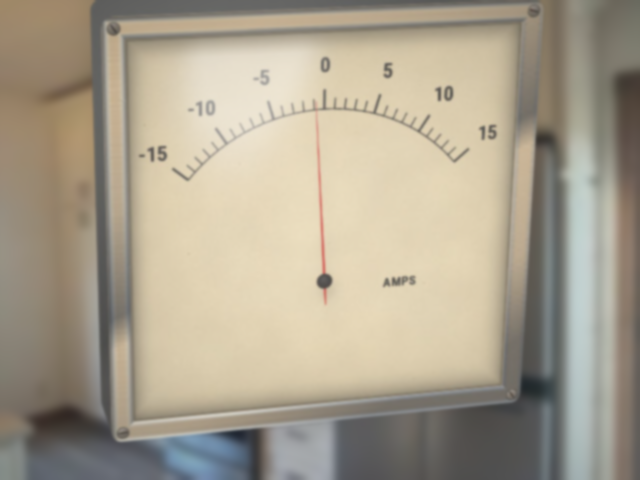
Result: -1 A
